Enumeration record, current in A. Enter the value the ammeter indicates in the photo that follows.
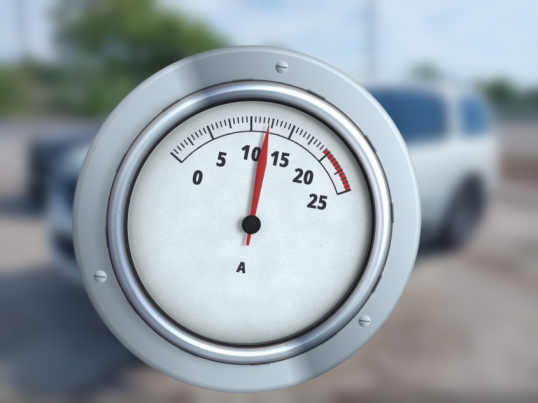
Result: 12 A
